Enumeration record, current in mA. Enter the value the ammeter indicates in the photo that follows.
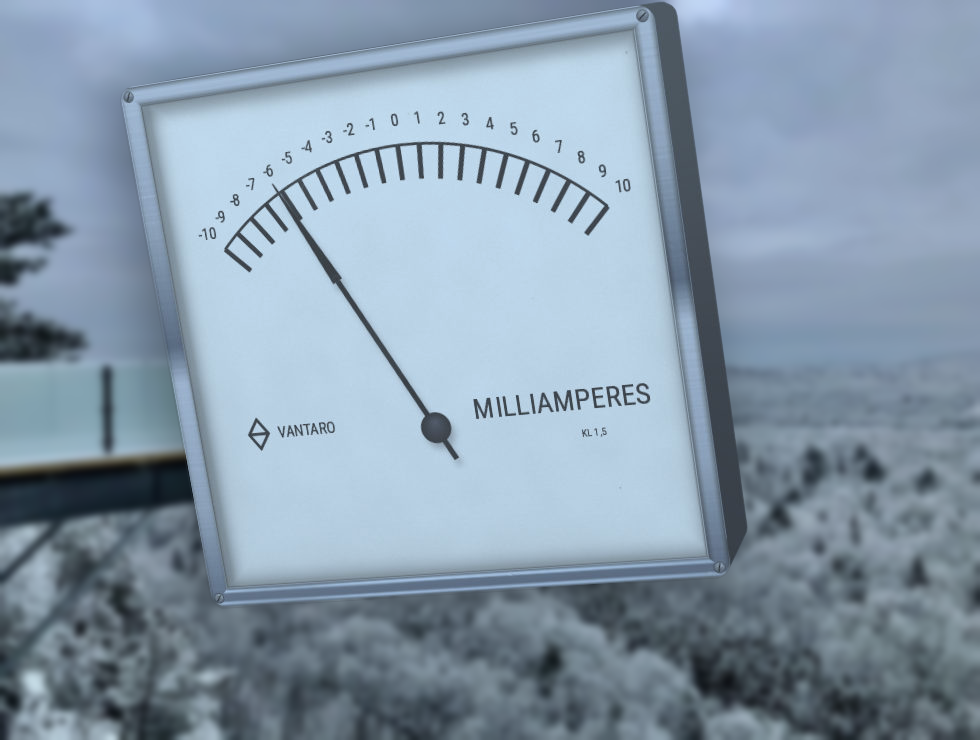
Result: -6 mA
